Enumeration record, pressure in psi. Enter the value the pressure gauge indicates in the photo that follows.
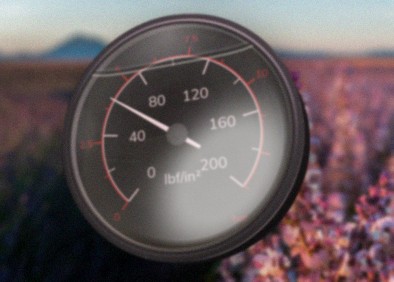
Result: 60 psi
